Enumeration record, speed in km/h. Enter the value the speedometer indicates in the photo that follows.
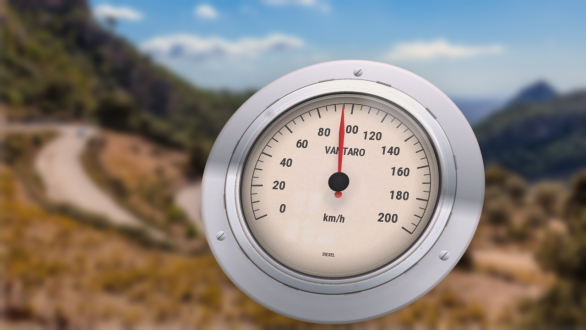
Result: 95 km/h
